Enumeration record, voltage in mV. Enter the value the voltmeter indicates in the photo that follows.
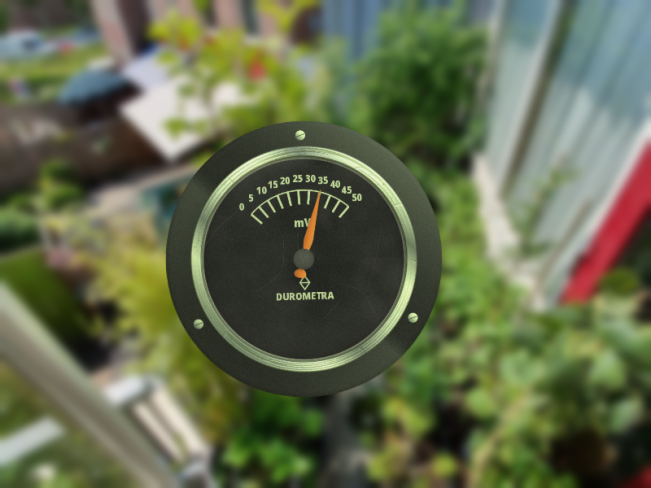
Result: 35 mV
